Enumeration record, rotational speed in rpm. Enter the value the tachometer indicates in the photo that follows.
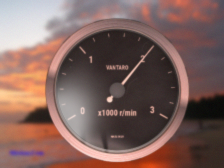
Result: 2000 rpm
